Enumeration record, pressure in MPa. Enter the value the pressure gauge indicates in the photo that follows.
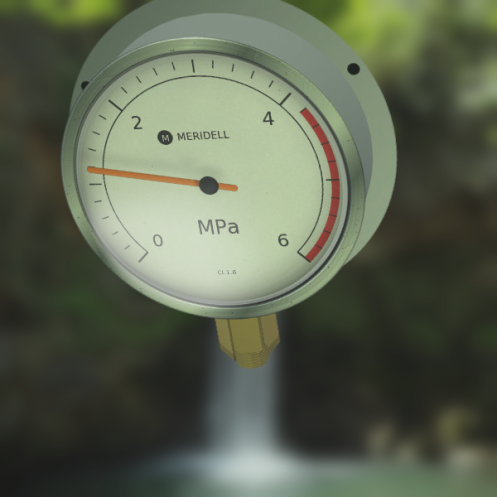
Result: 1.2 MPa
